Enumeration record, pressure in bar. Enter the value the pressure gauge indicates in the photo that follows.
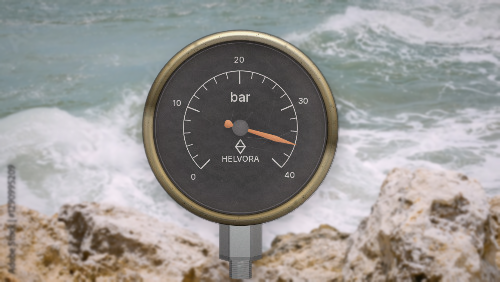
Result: 36 bar
